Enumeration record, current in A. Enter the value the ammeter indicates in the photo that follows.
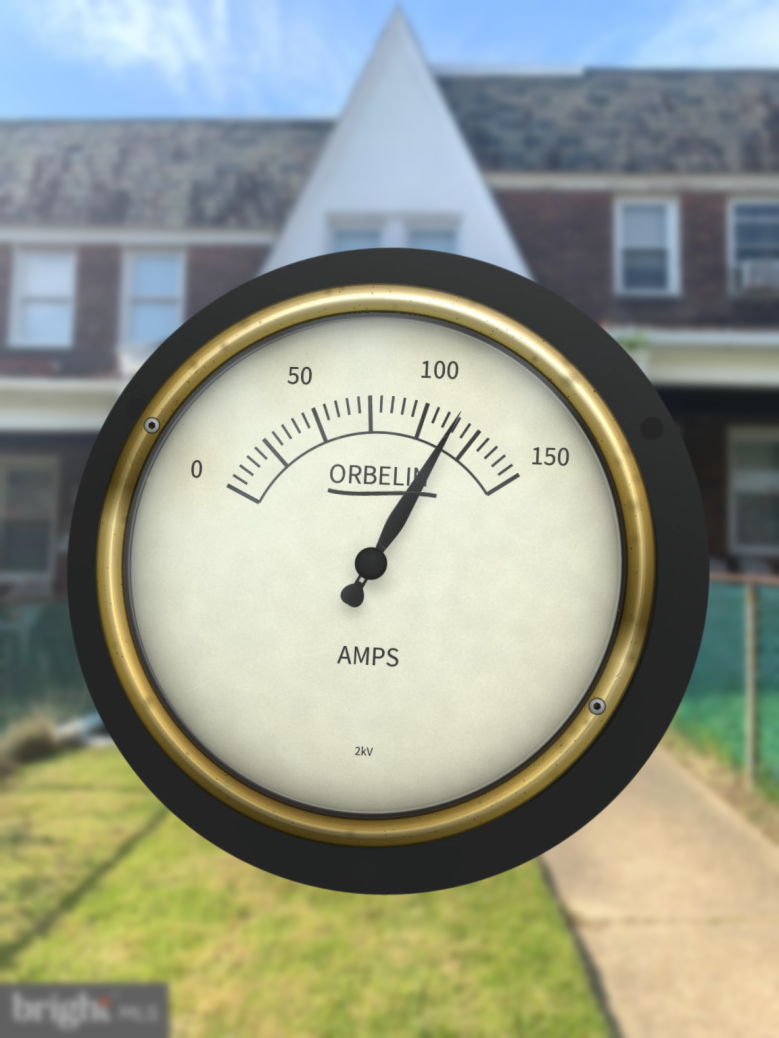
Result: 115 A
